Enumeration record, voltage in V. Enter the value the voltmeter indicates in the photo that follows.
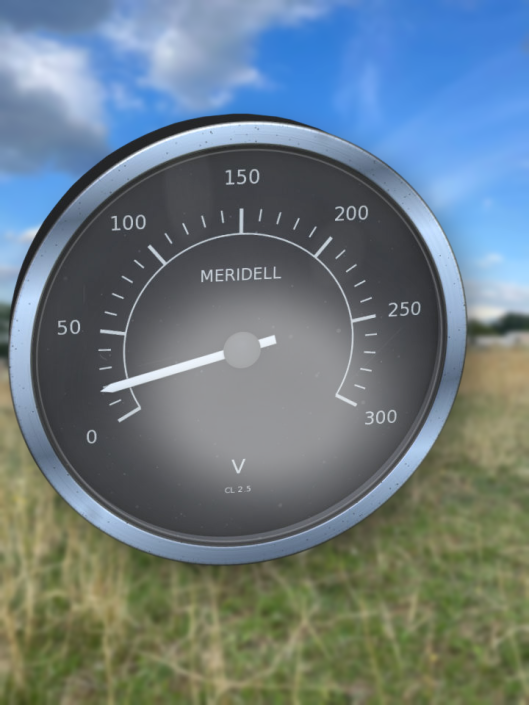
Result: 20 V
